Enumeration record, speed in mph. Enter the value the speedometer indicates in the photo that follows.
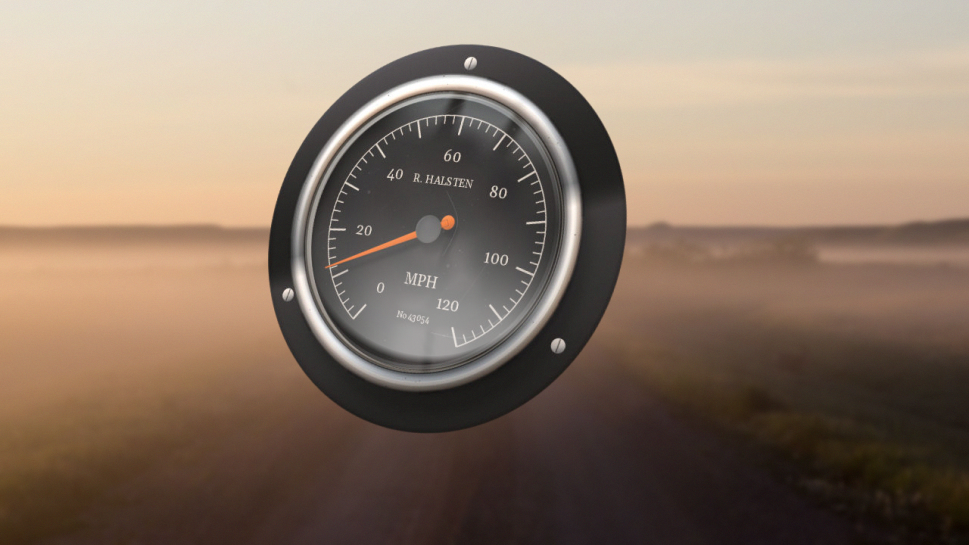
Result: 12 mph
